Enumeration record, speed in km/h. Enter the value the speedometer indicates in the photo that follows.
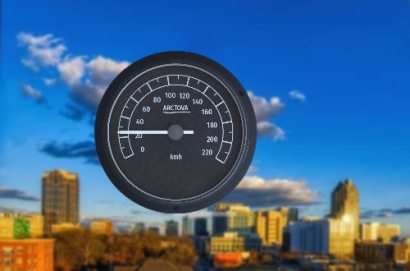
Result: 25 km/h
